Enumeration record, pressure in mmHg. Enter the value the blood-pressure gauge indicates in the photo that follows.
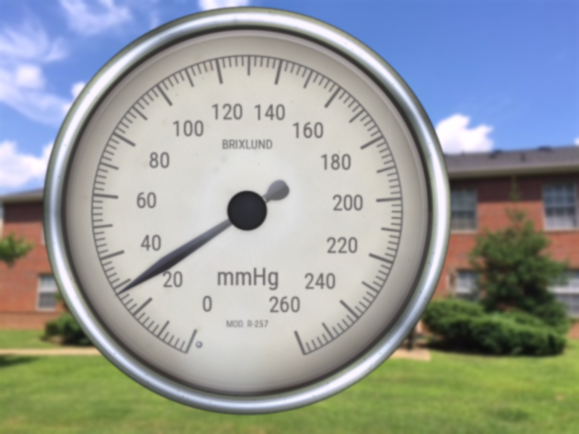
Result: 28 mmHg
